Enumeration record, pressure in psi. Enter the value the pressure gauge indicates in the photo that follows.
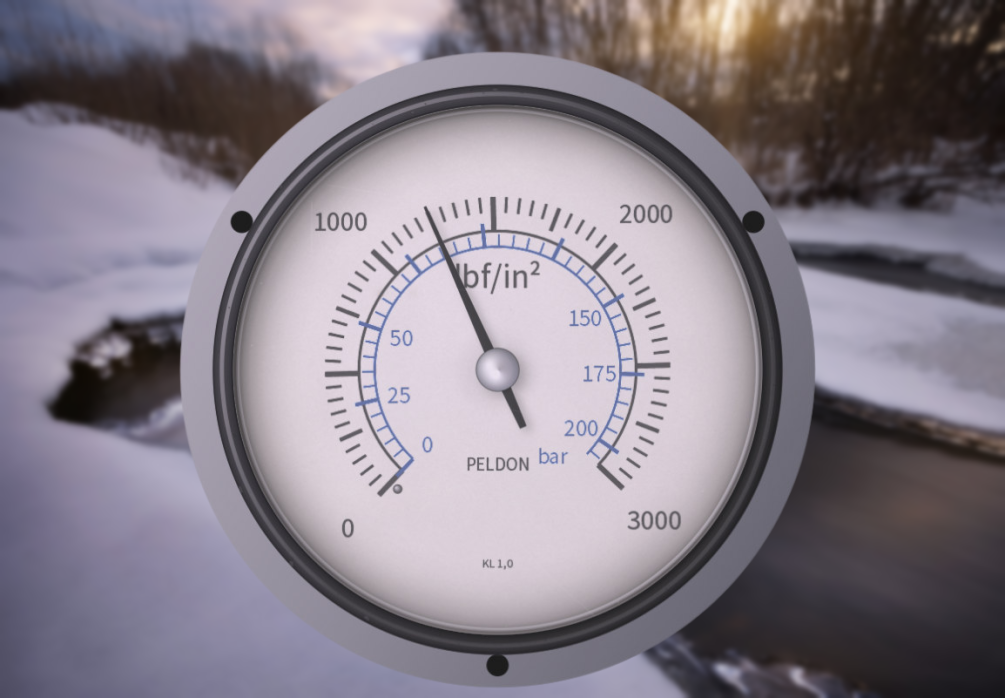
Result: 1250 psi
